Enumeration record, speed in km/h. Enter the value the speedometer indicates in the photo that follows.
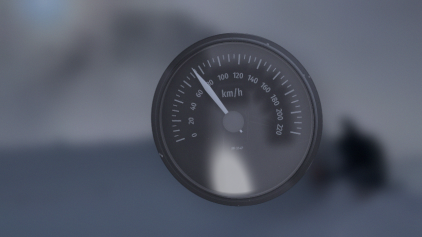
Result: 75 km/h
